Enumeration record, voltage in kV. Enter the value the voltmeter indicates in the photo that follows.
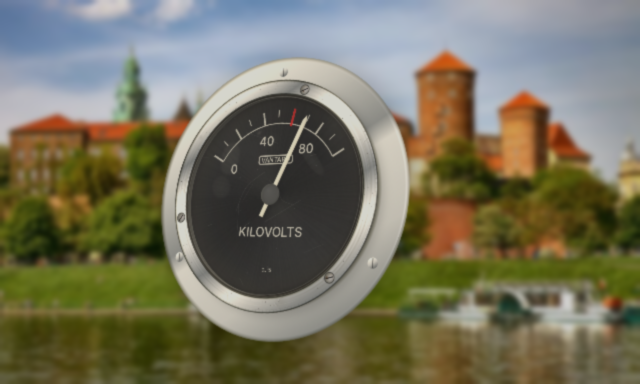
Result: 70 kV
